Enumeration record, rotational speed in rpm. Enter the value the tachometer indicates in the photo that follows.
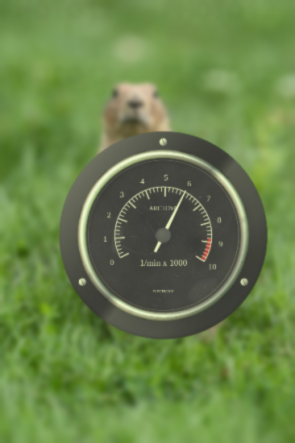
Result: 6000 rpm
